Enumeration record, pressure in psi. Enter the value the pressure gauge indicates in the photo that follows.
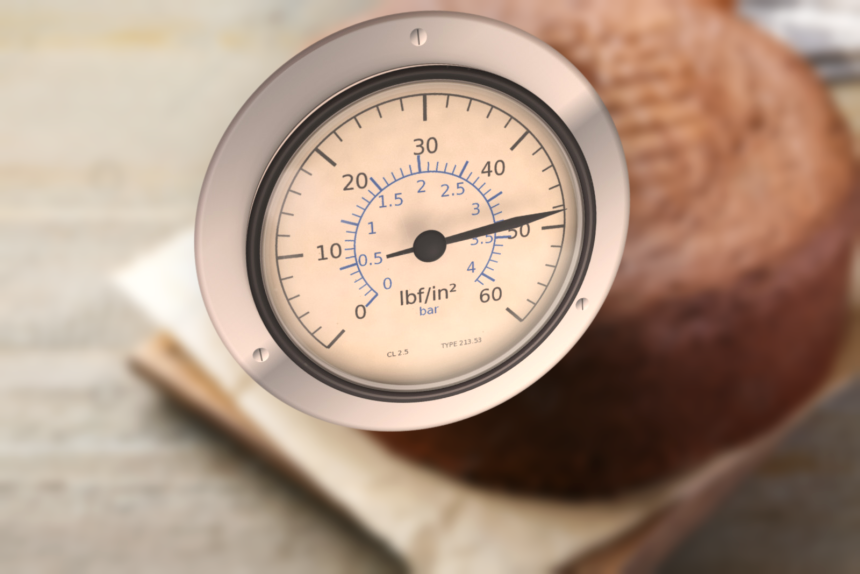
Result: 48 psi
